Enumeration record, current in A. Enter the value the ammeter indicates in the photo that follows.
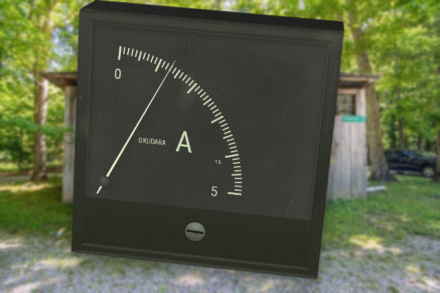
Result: 1.3 A
